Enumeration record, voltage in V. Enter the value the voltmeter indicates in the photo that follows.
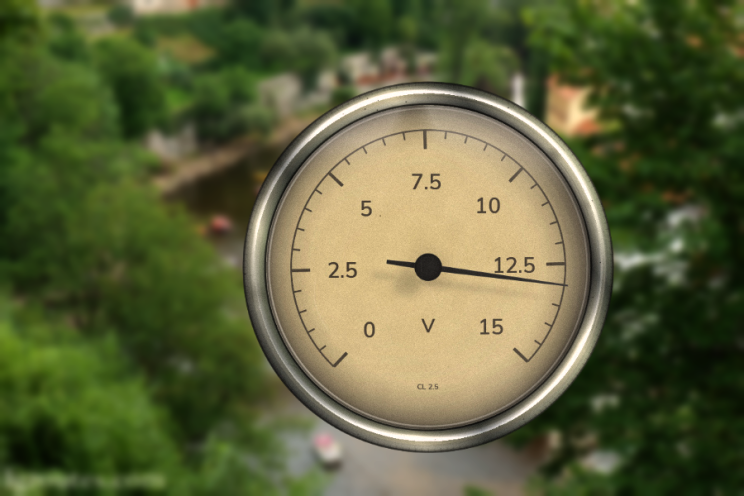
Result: 13 V
